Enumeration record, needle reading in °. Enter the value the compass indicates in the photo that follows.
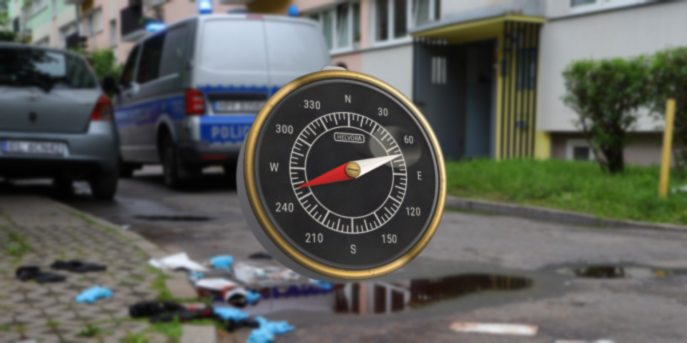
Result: 250 °
